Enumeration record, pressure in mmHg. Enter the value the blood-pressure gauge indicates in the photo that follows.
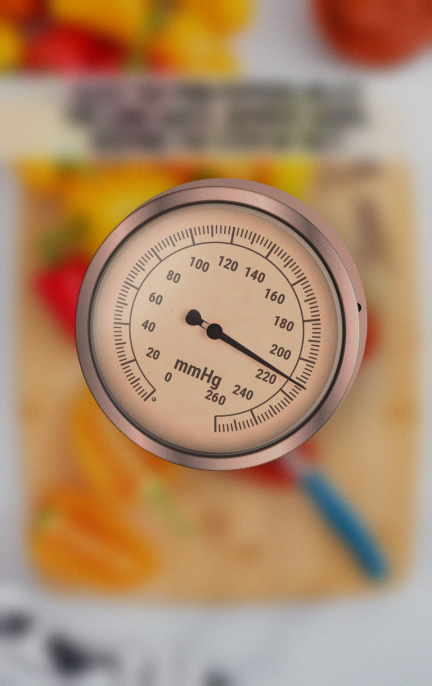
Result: 212 mmHg
